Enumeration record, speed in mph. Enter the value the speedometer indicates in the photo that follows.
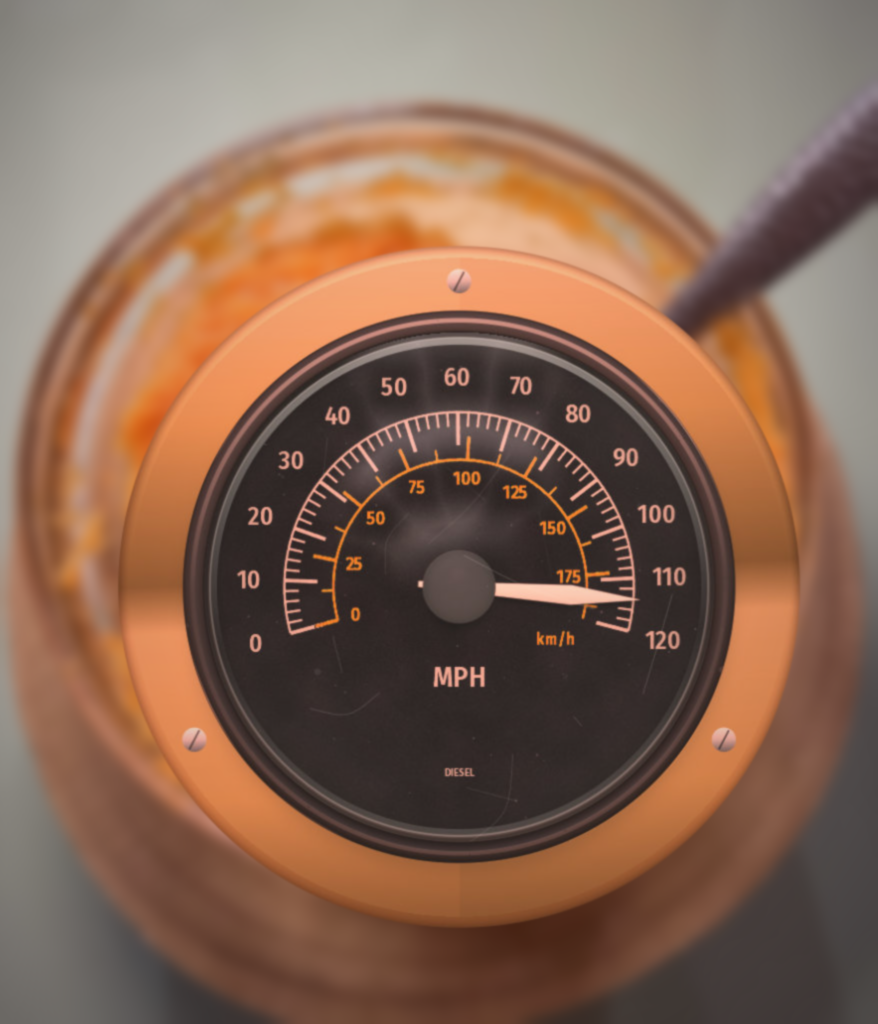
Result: 114 mph
